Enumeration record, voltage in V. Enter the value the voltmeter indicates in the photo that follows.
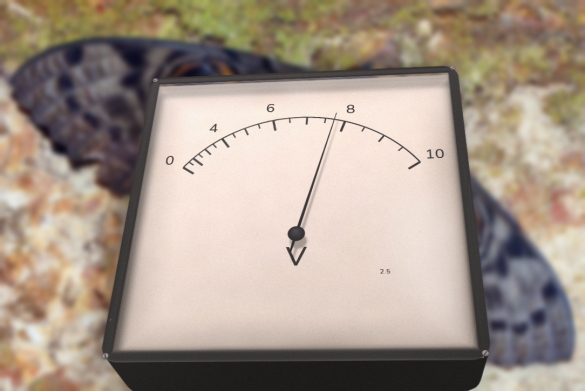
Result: 7.75 V
